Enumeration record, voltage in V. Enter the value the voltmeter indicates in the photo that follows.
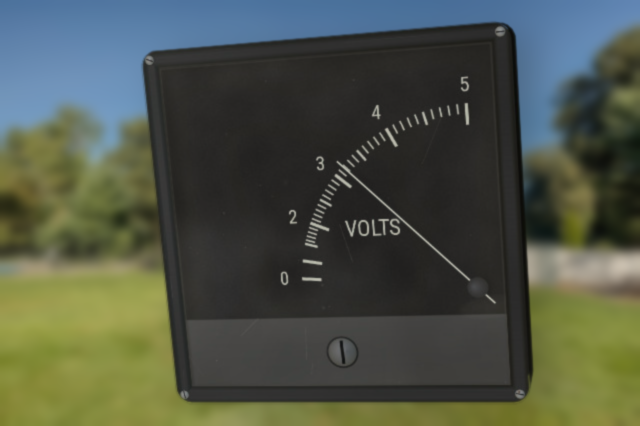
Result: 3.2 V
